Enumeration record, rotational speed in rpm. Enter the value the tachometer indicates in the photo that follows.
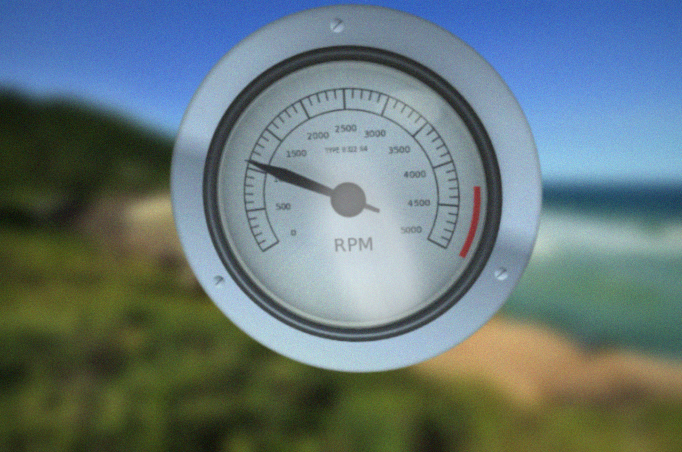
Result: 1100 rpm
